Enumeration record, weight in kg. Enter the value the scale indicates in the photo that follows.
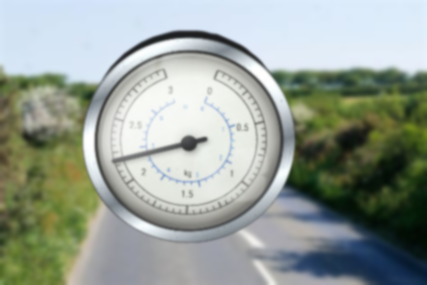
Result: 2.2 kg
